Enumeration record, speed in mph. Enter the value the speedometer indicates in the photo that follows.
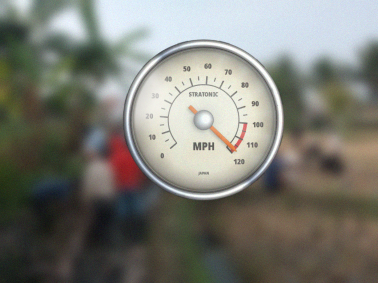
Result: 117.5 mph
